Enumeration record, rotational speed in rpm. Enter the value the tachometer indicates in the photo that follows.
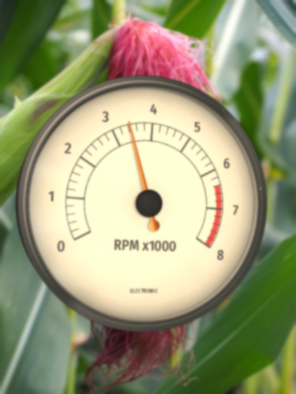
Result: 3400 rpm
